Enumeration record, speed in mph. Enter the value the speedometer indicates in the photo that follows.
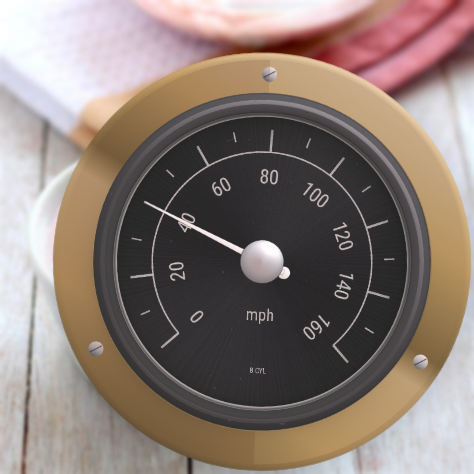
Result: 40 mph
